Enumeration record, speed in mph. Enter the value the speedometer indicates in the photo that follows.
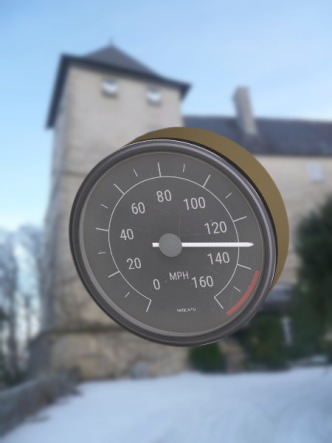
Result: 130 mph
